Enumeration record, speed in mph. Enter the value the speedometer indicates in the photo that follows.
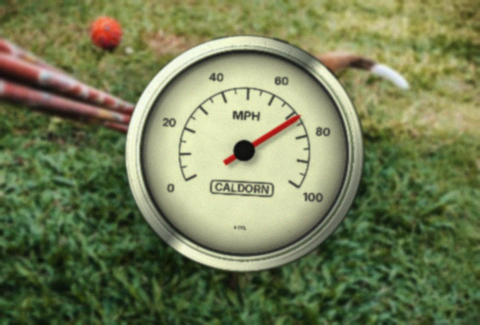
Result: 72.5 mph
